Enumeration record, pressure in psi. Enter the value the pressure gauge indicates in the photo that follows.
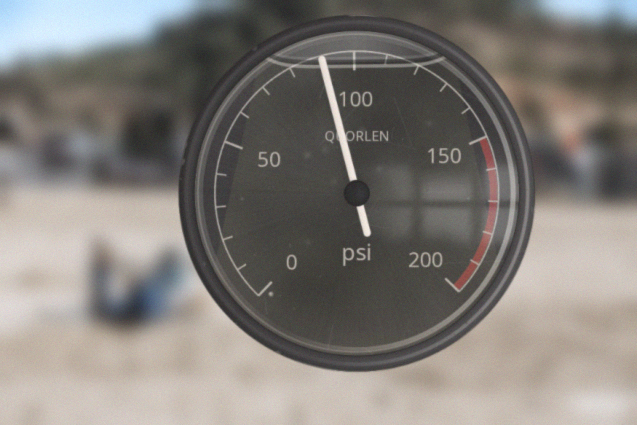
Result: 90 psi
